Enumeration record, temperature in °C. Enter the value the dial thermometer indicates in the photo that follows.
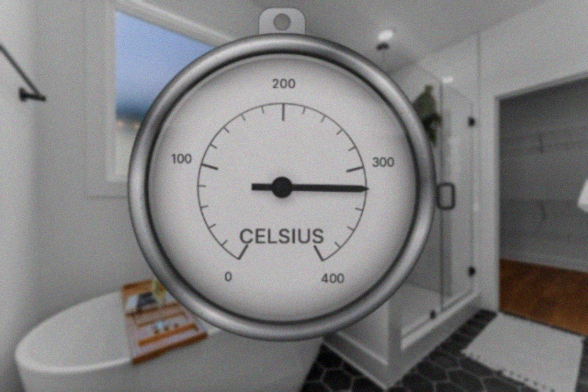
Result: 320 °C
